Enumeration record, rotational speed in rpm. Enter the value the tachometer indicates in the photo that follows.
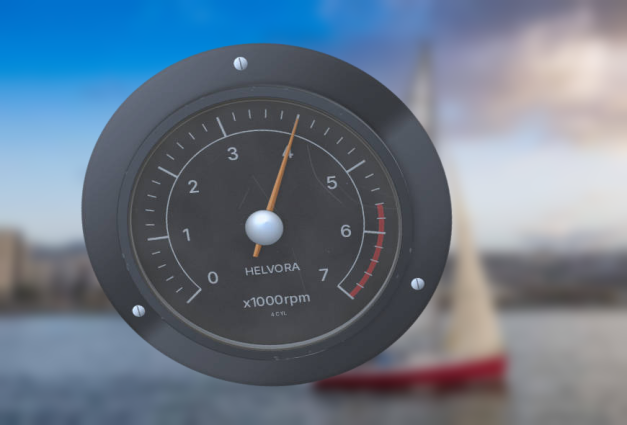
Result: 4000 rpm
